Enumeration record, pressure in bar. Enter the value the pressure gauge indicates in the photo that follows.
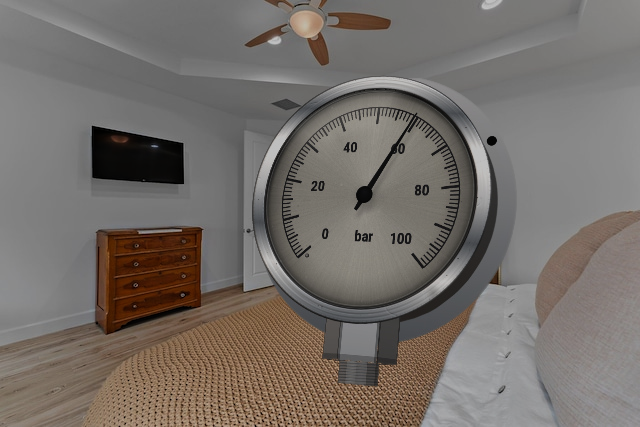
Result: 60 bar
